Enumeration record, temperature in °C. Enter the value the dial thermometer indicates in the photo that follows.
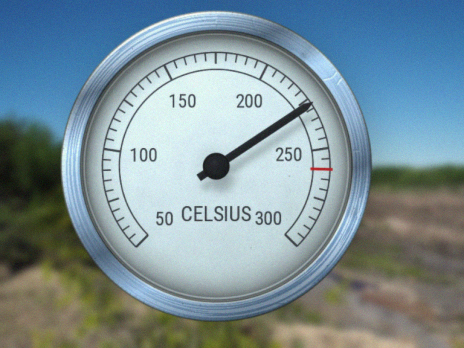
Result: 227.5 °C
